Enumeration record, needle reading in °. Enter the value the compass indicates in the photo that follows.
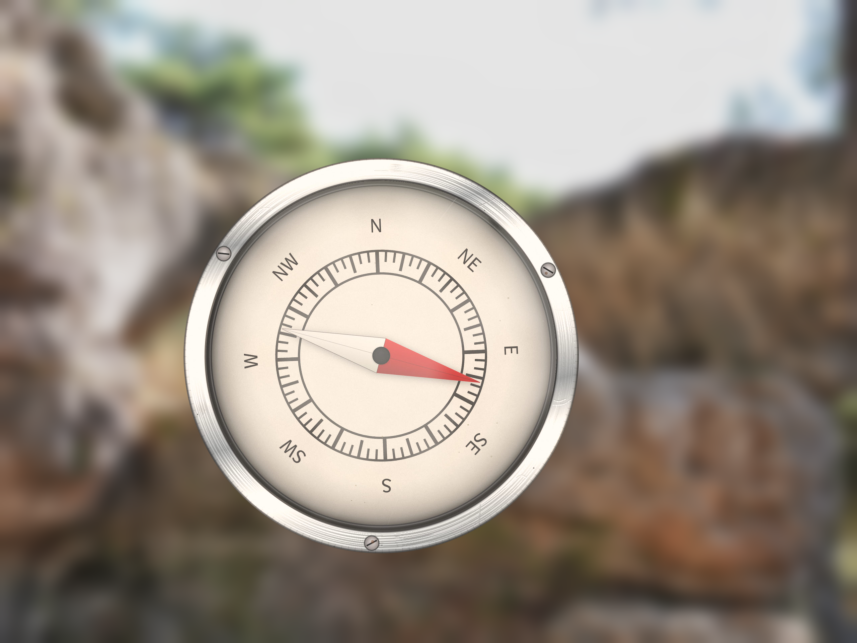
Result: 107.5 °
